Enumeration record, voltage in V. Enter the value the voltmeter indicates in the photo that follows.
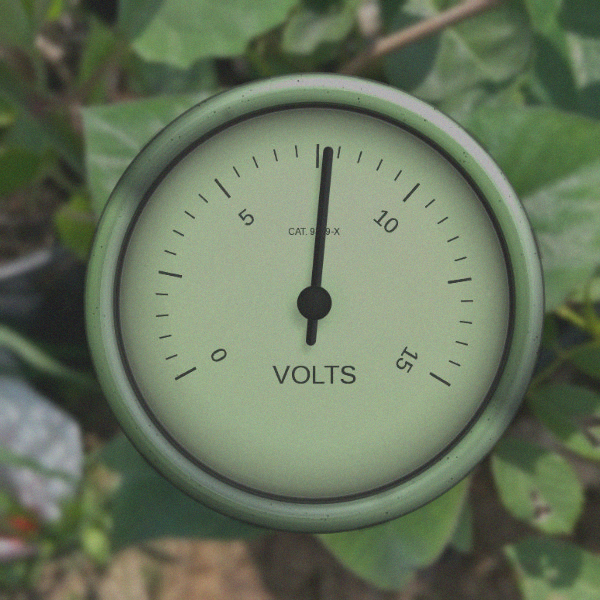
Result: 7.75 V
